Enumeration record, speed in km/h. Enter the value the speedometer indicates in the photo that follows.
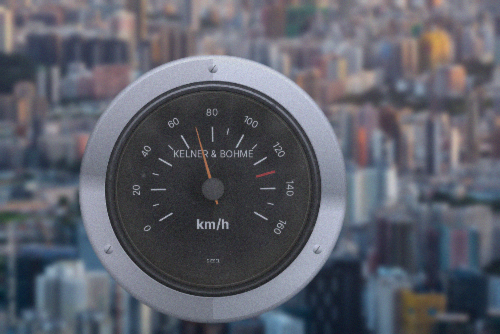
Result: 70 km/h
